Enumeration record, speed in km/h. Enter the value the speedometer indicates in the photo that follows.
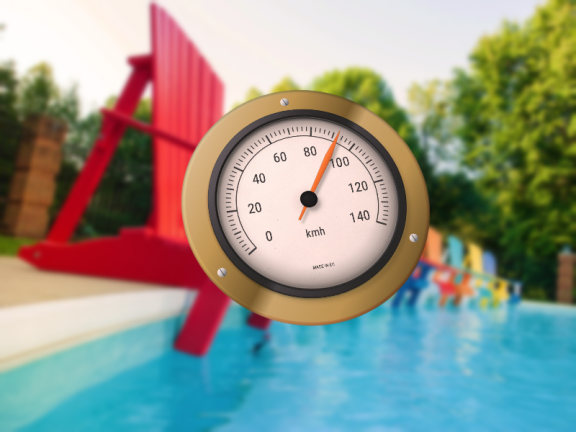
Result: 92 km/h
